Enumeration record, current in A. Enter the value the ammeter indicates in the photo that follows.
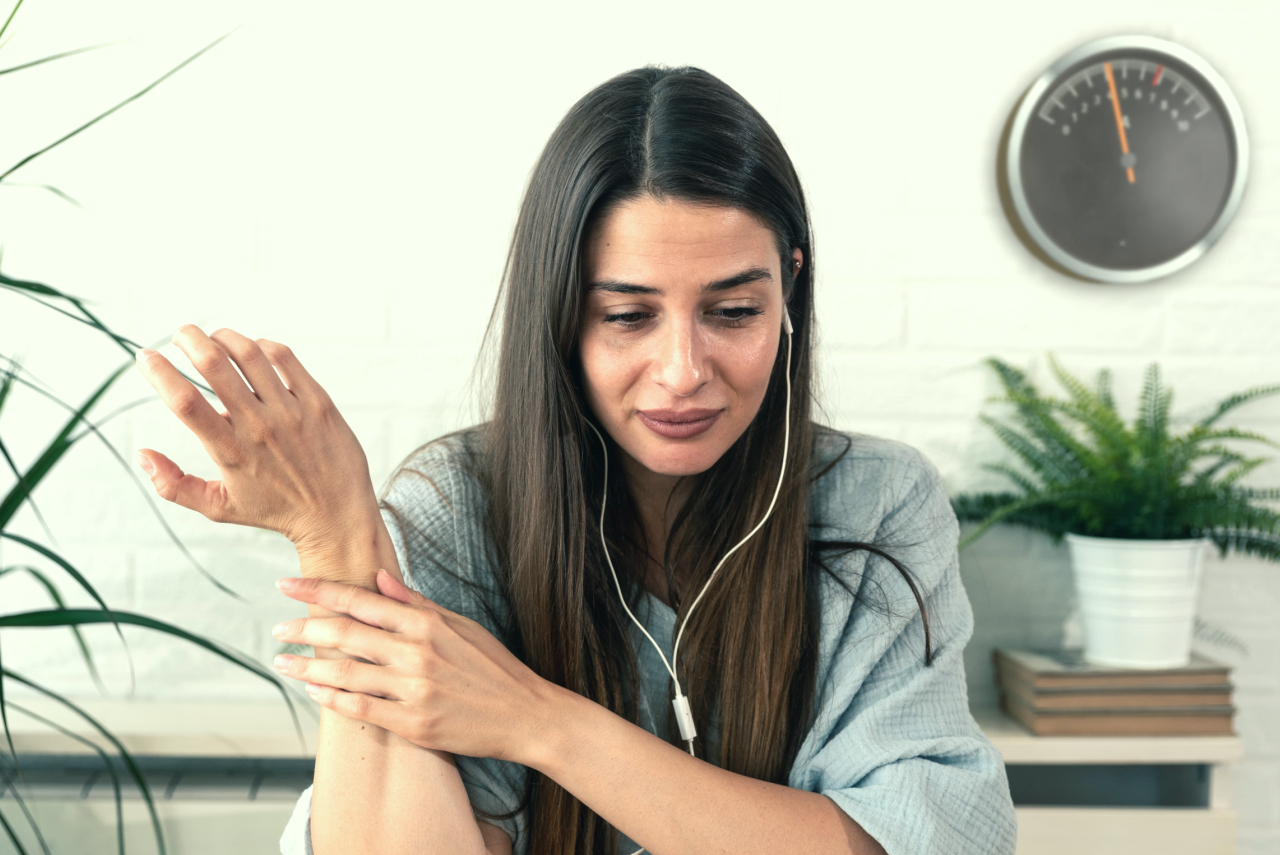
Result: 4 A
